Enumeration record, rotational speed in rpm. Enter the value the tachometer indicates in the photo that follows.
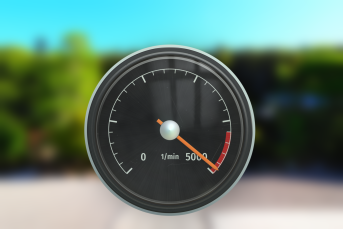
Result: 4900 rpm
